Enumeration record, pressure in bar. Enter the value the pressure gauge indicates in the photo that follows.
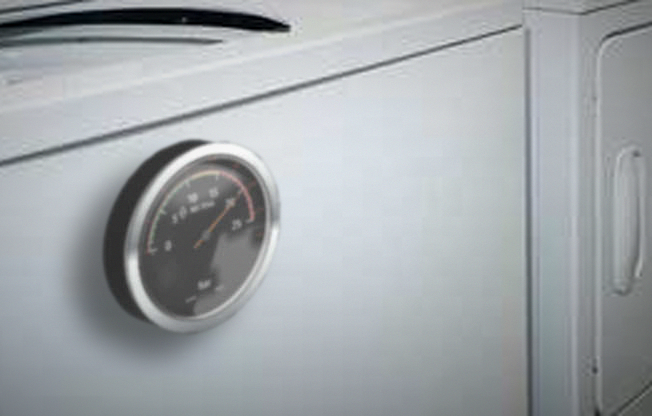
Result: 20 bar
